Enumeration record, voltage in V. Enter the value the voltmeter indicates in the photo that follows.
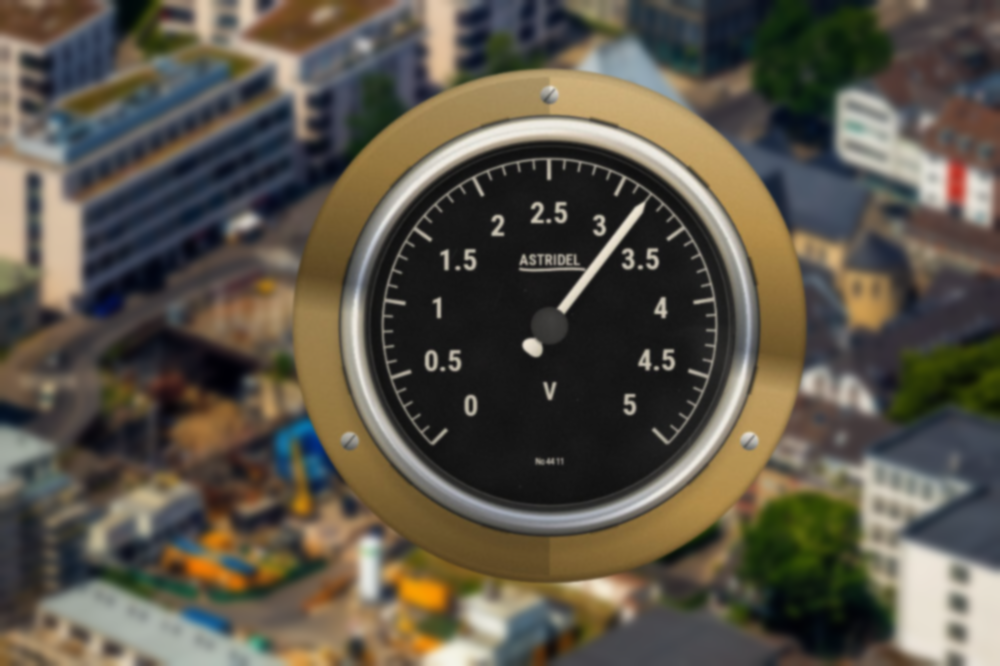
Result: 3.2 V
